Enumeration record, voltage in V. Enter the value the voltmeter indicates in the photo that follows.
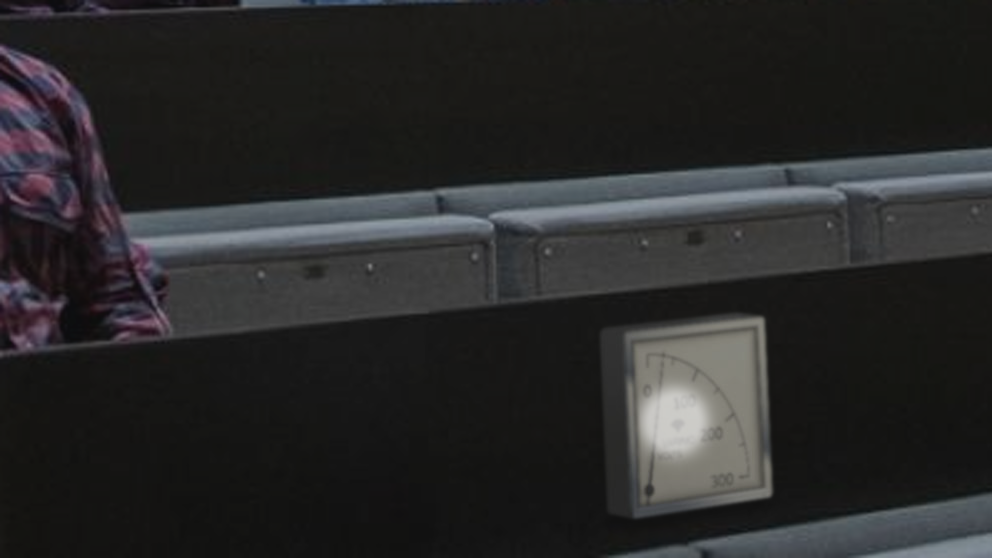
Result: 25 V
